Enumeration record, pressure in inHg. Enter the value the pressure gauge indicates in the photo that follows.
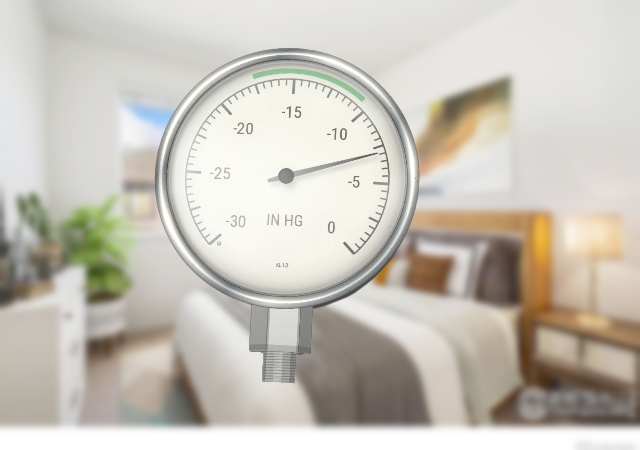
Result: -7 inHg
